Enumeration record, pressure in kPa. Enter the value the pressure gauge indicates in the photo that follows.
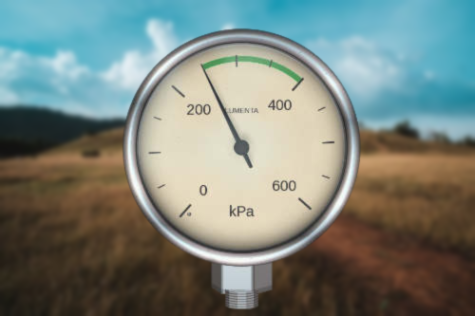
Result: 250 kPa
